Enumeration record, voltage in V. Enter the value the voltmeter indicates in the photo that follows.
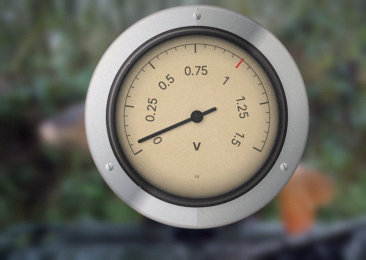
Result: 0.05 V
